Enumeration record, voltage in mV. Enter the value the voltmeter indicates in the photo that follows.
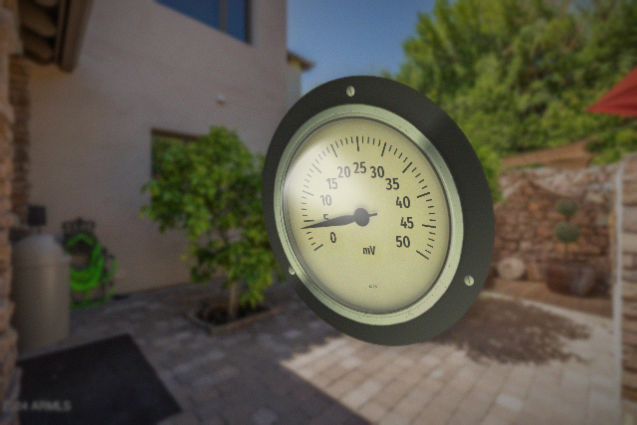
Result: 4 mV
